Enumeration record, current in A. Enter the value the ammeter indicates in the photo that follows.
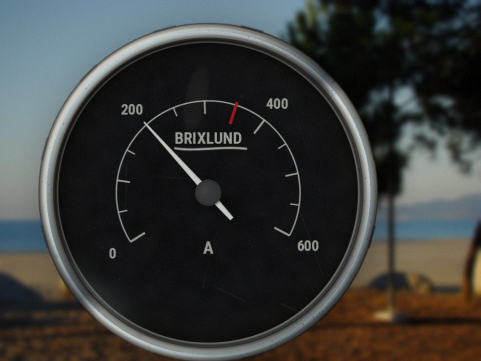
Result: 200 A
